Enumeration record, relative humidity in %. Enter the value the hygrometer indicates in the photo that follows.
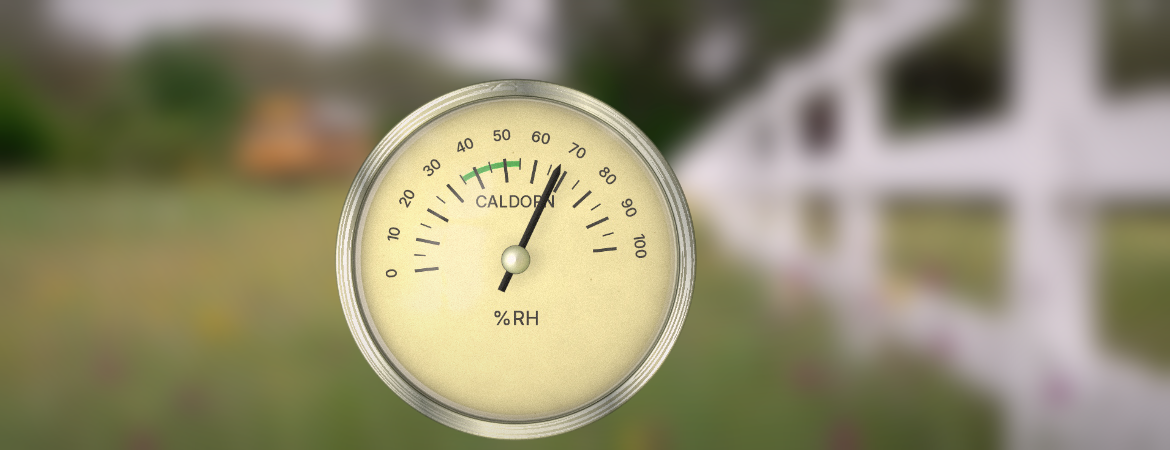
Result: 67.5 %
